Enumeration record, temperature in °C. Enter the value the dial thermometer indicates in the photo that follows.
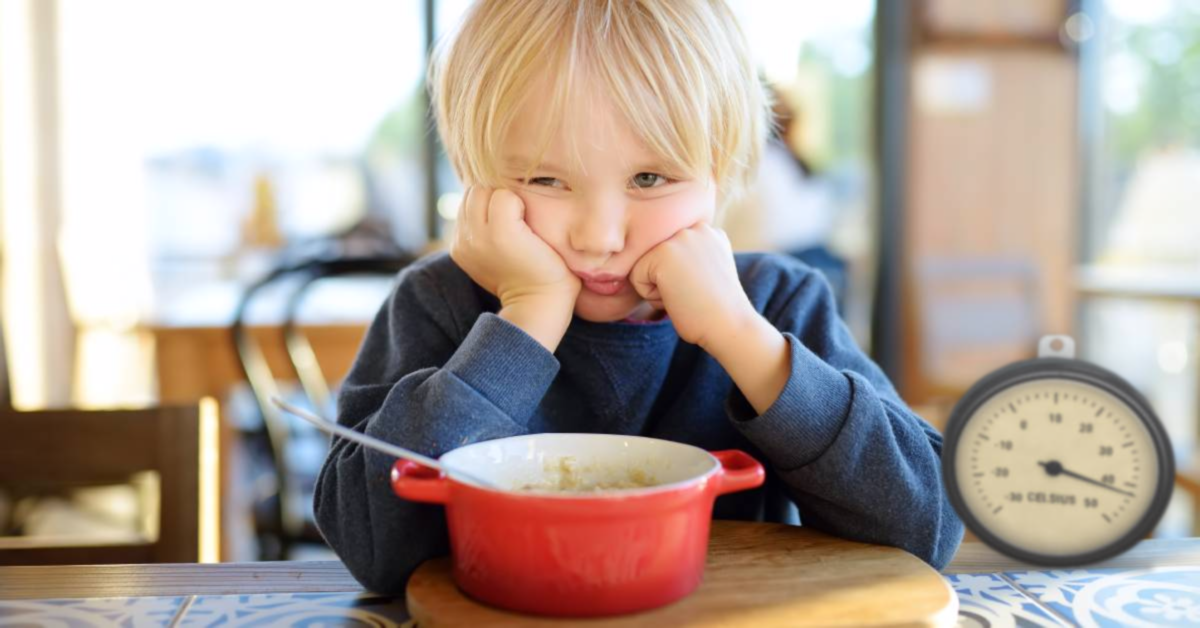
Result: 42 °C
